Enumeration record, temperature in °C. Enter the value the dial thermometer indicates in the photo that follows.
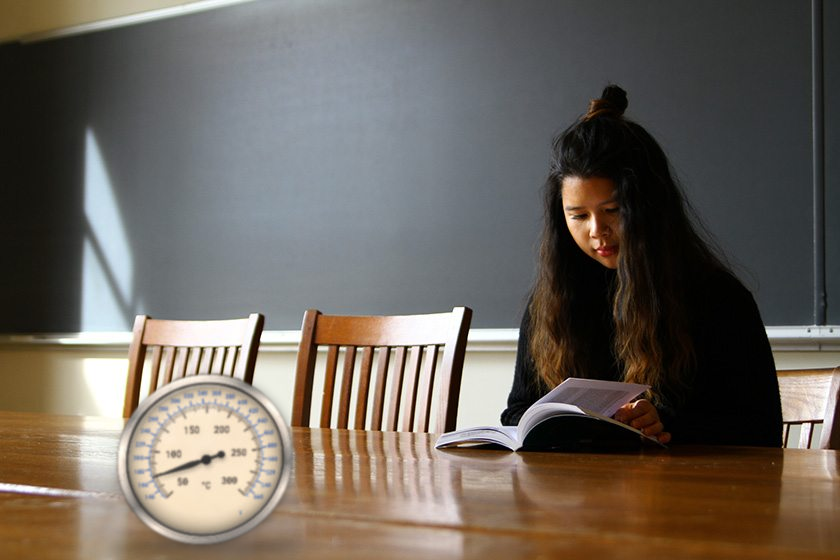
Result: 75 °C
